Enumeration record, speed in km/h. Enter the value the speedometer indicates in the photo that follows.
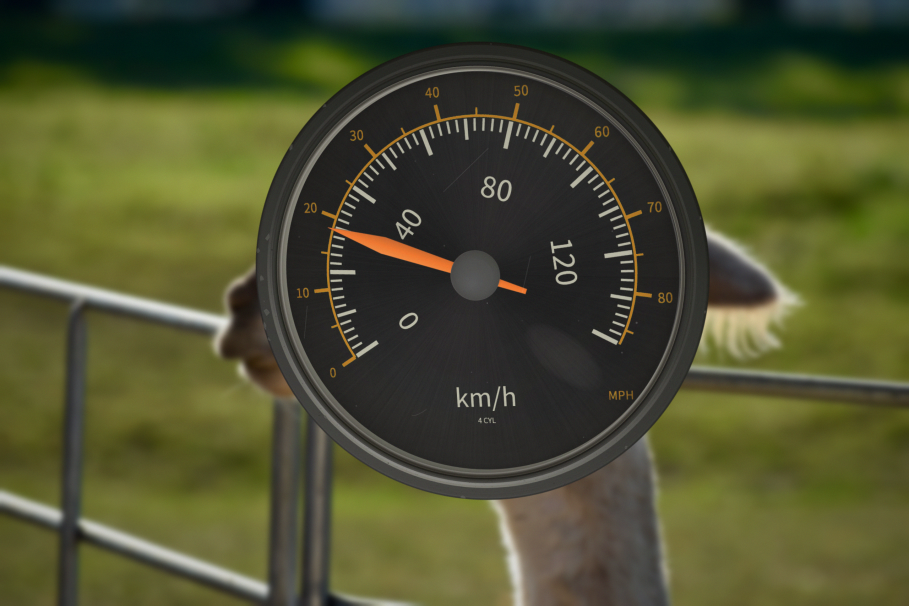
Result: 30 km/h
